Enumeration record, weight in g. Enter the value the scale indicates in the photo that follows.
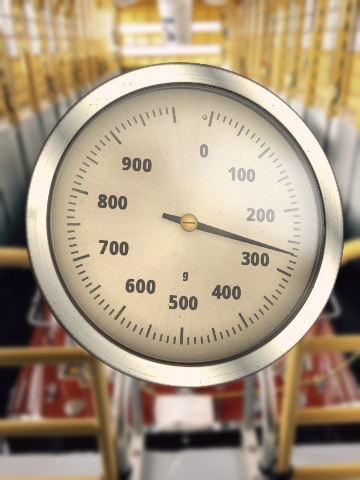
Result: 270 g
